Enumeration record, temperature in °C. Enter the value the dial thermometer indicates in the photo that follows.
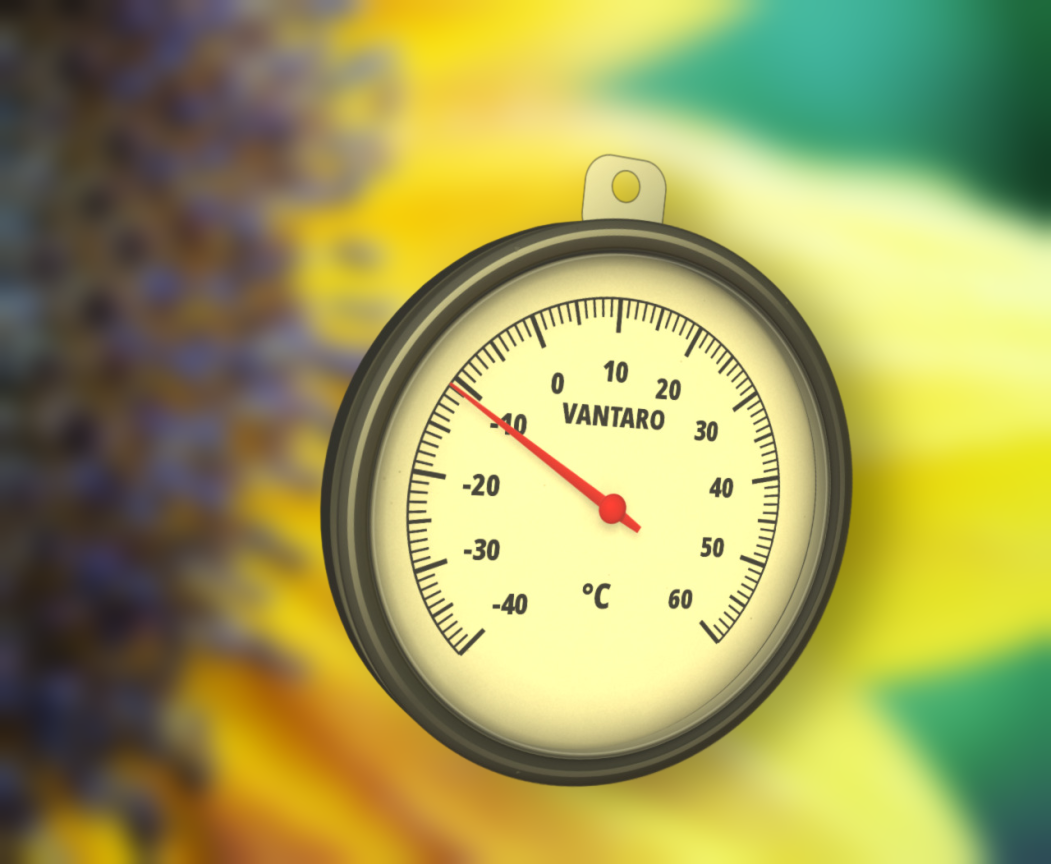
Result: -11 °C
